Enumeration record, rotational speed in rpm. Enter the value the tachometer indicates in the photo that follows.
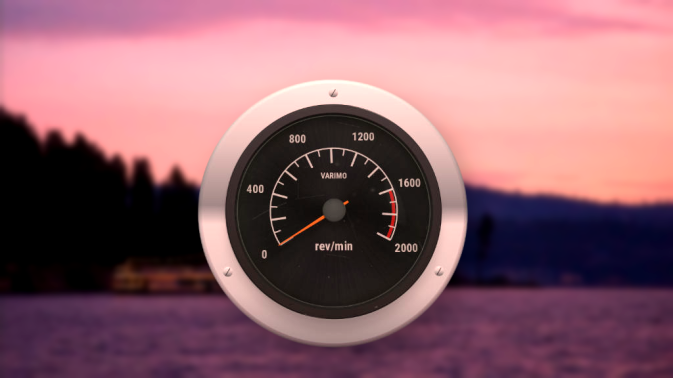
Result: 0 rpm
